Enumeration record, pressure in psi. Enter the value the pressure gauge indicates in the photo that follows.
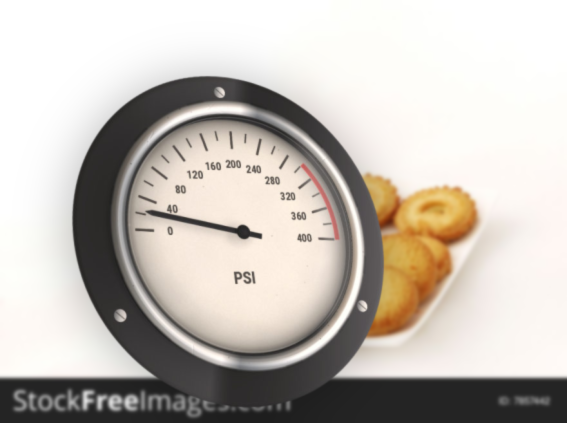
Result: 20 psi
